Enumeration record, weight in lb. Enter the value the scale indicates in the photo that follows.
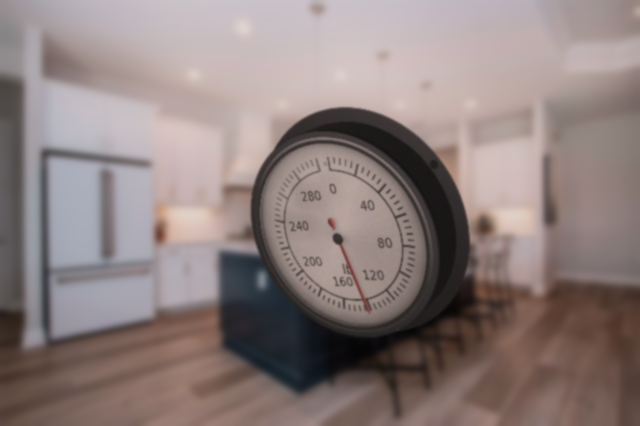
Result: 140 lb
